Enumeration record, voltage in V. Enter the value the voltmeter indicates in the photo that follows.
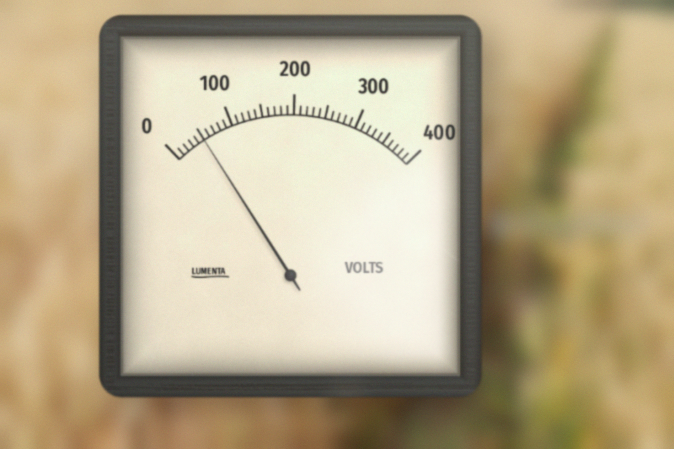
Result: 50 V
